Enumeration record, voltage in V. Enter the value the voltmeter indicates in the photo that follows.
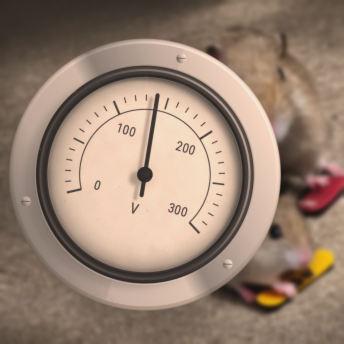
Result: 140 V
